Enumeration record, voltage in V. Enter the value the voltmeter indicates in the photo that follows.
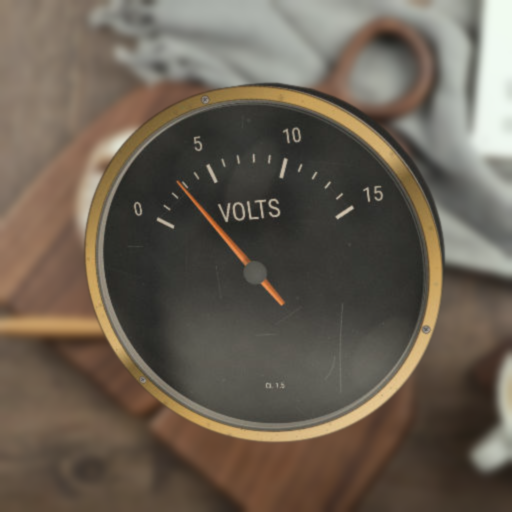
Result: 3 V
